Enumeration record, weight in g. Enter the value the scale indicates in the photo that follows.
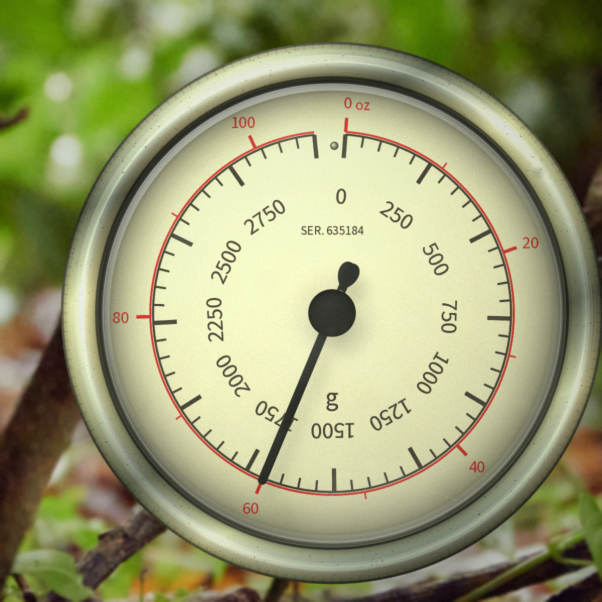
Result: 1700 g
